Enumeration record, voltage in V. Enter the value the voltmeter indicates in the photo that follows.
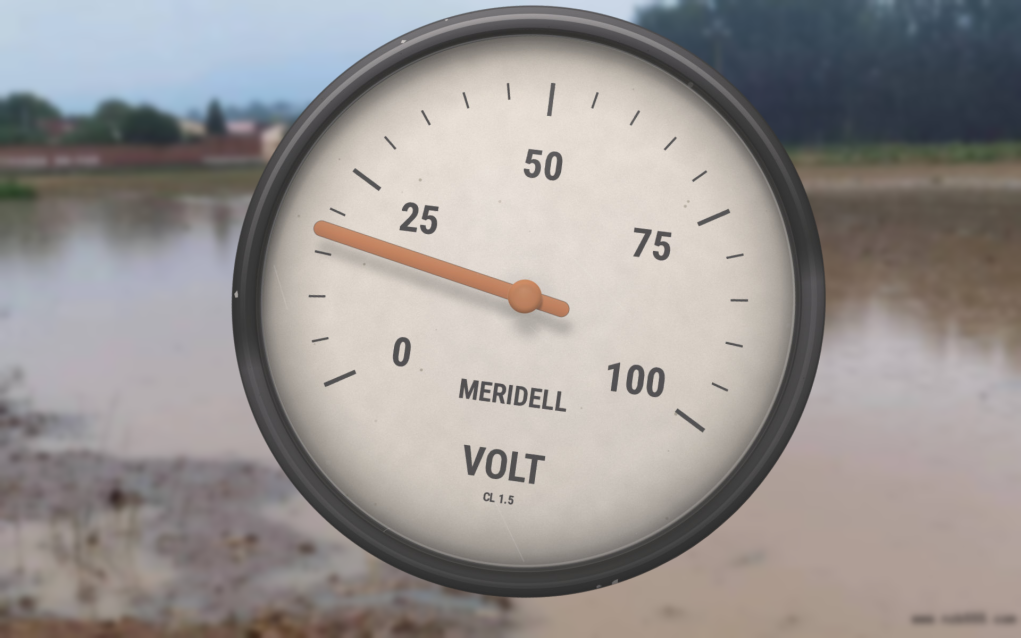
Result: 17.5 V
